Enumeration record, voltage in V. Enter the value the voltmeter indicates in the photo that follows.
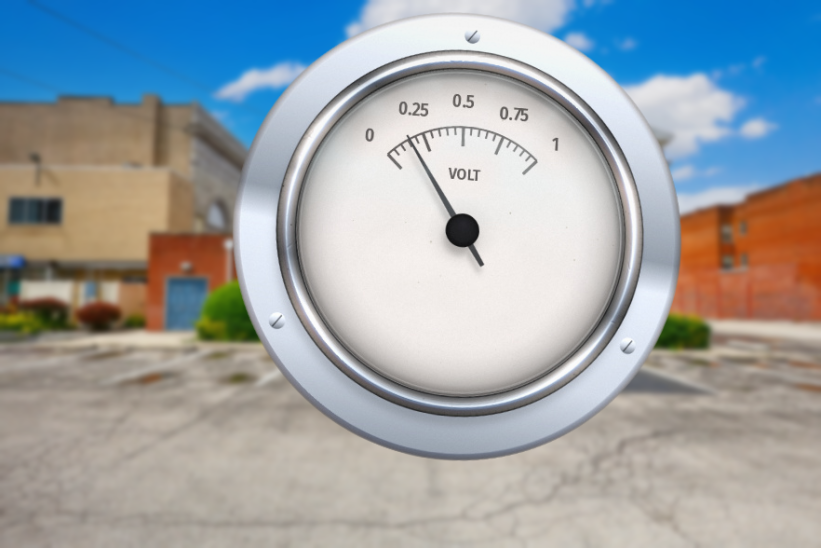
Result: 0.15 V
